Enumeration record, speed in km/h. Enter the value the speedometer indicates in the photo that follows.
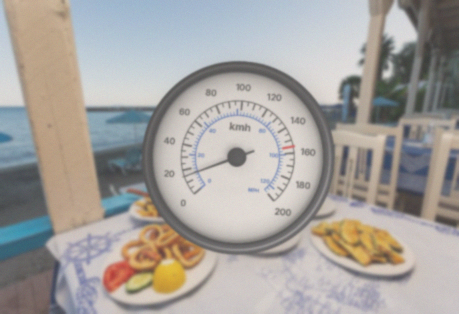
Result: 15 km/h
